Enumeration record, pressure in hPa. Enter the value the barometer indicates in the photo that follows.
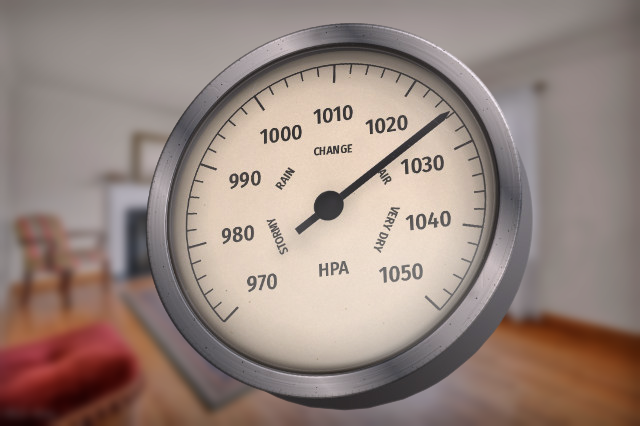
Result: 1026 hPa
